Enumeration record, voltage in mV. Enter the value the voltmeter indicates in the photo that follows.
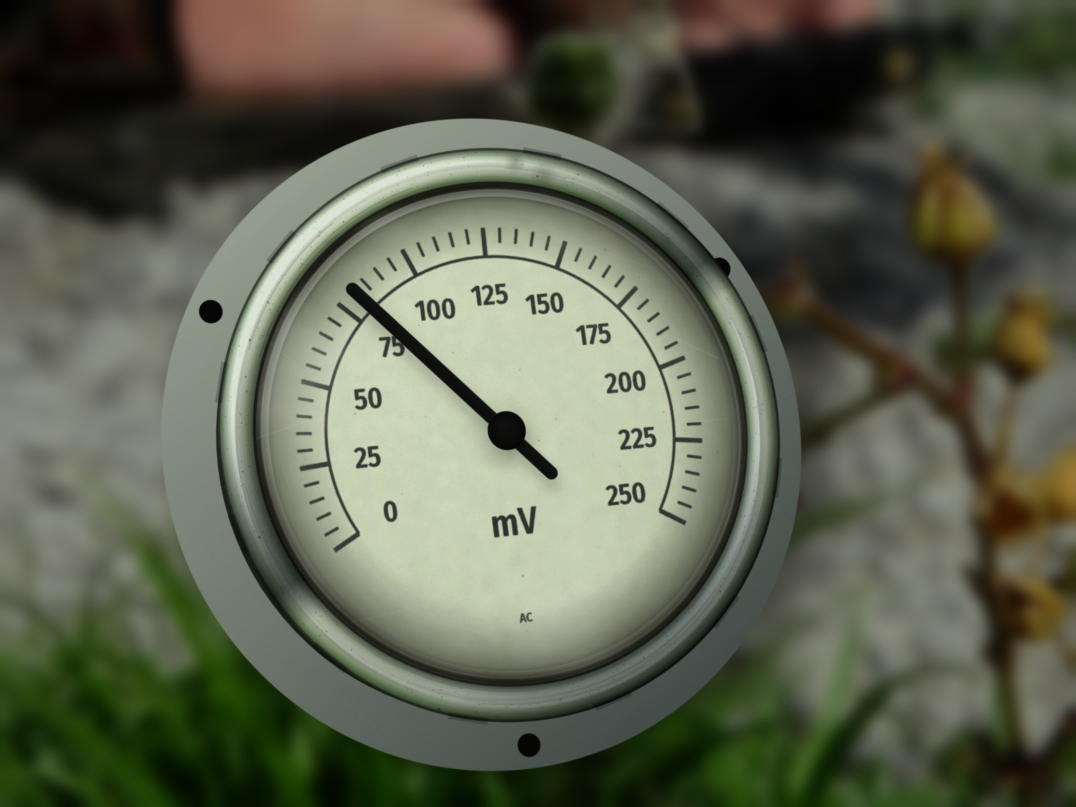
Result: 80 mV
